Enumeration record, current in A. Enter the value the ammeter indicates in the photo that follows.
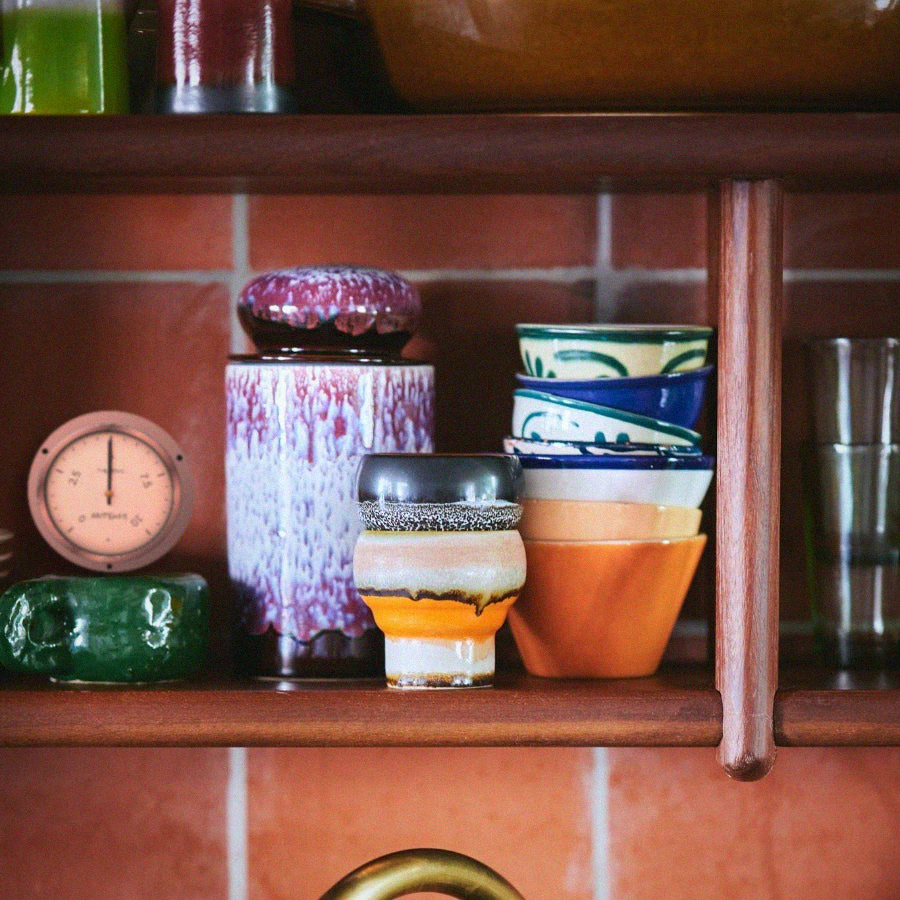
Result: 5 A
